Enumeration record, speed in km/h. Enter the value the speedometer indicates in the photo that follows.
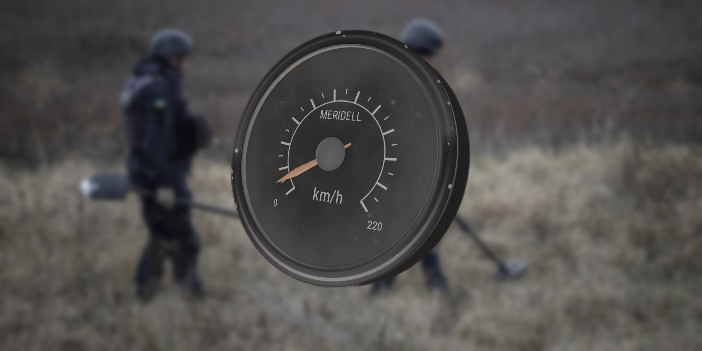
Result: 10 km/h
